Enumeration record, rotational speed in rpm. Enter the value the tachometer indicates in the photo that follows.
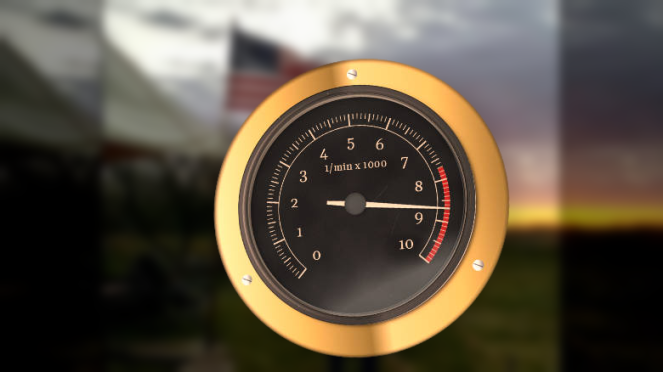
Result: 8700 rpm
